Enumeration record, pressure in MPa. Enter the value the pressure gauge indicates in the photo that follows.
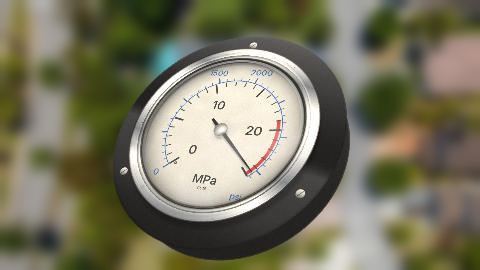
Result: 24.5 MPa
